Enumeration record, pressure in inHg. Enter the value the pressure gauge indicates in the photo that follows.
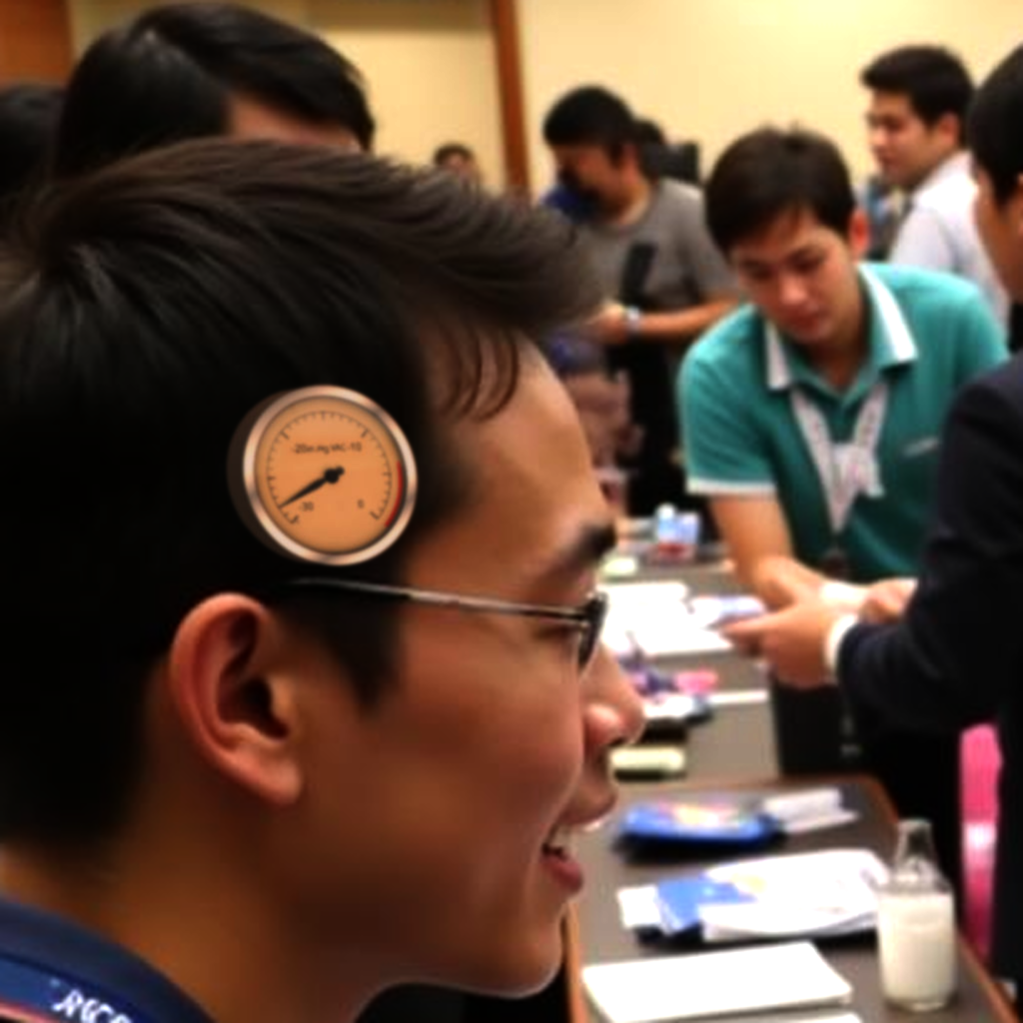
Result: -28 inHg
